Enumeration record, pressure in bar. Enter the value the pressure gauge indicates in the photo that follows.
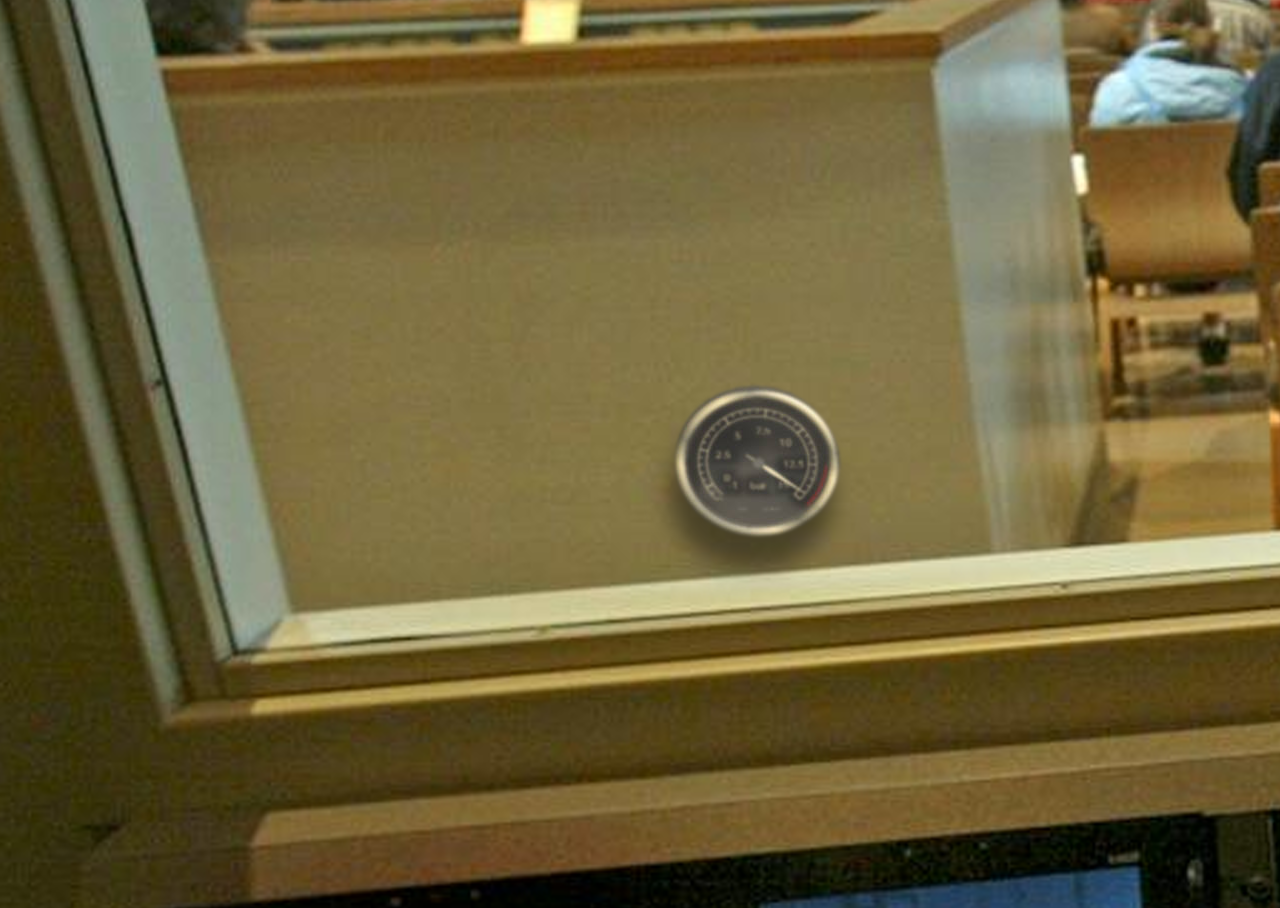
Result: 14.5 bar
